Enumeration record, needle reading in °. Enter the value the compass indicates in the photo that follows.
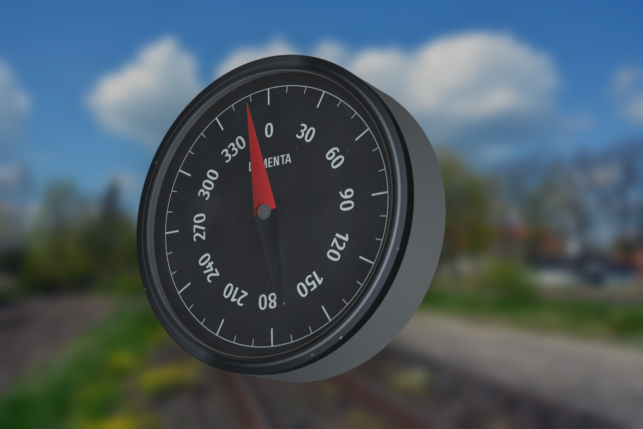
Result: 350 °
